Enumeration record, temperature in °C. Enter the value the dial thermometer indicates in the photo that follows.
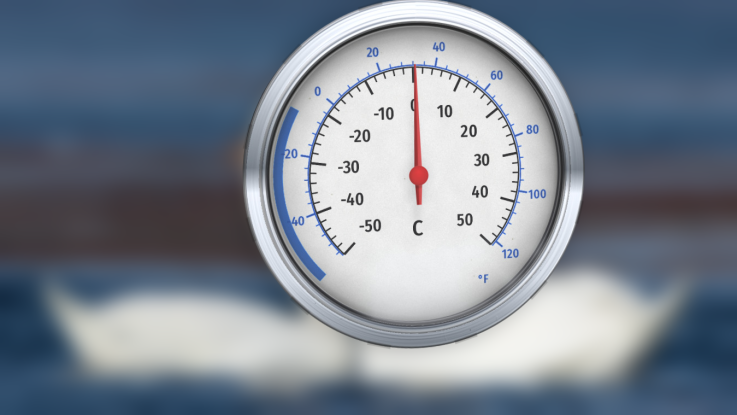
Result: 0 °C
